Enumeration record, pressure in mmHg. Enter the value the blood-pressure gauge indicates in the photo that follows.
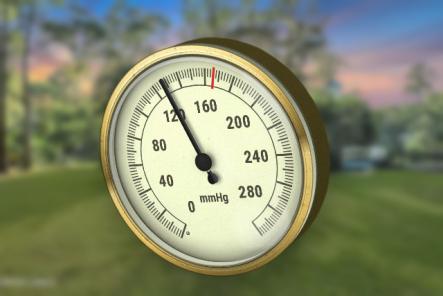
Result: 130 mmHg
